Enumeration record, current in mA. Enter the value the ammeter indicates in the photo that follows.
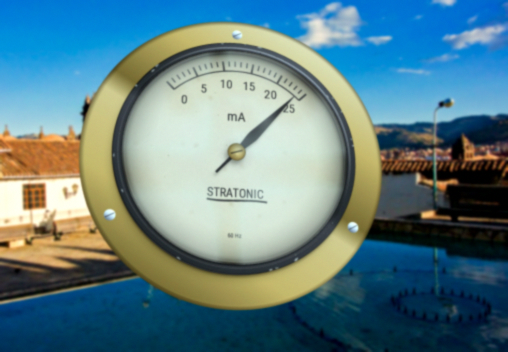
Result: 24 mA
